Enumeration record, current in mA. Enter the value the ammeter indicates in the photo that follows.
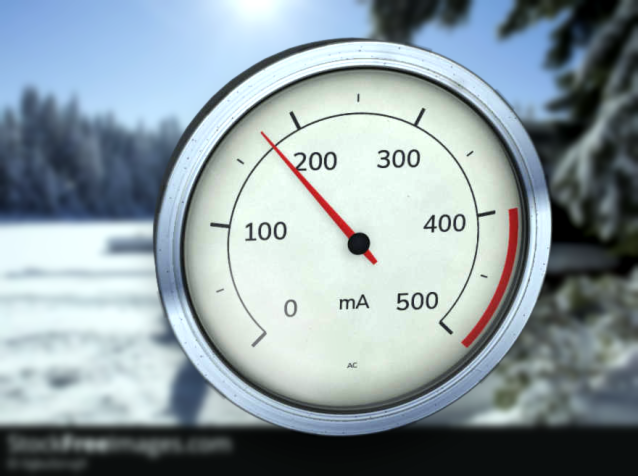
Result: 175 mA
